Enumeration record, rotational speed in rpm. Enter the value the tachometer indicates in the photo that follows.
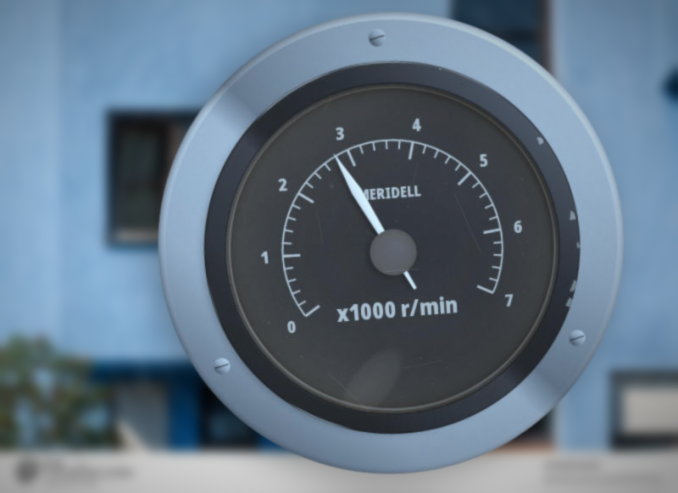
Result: 2800 rpm
